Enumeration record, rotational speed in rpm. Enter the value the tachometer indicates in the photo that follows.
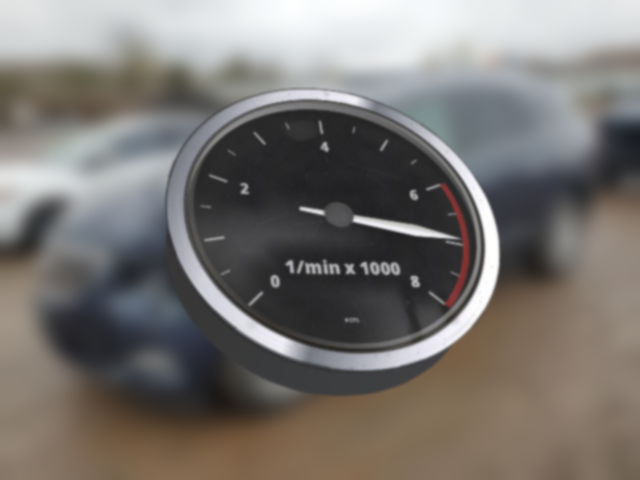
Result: 7000 rpm
